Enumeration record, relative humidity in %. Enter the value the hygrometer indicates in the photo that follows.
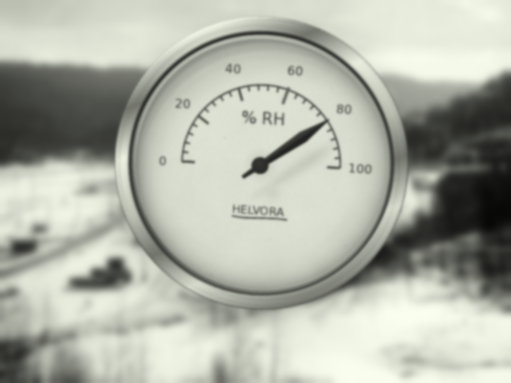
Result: 80 %
